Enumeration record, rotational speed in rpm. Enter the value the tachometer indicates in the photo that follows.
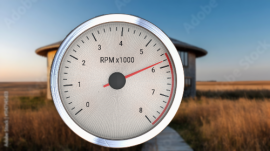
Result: 5800 rpm
